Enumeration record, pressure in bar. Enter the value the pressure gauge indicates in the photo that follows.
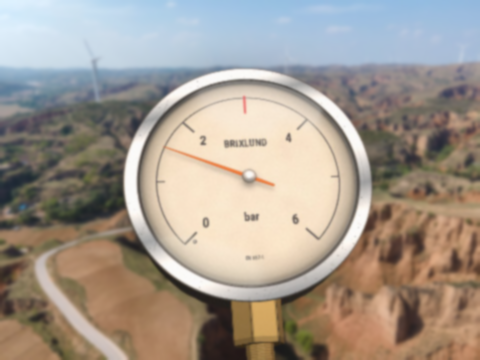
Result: 1.5 bar
